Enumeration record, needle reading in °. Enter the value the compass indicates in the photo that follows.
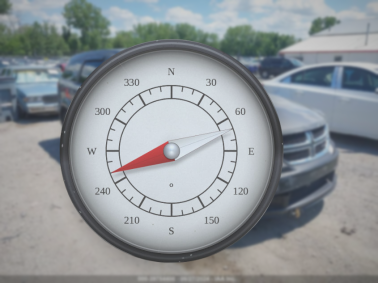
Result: 250 °
